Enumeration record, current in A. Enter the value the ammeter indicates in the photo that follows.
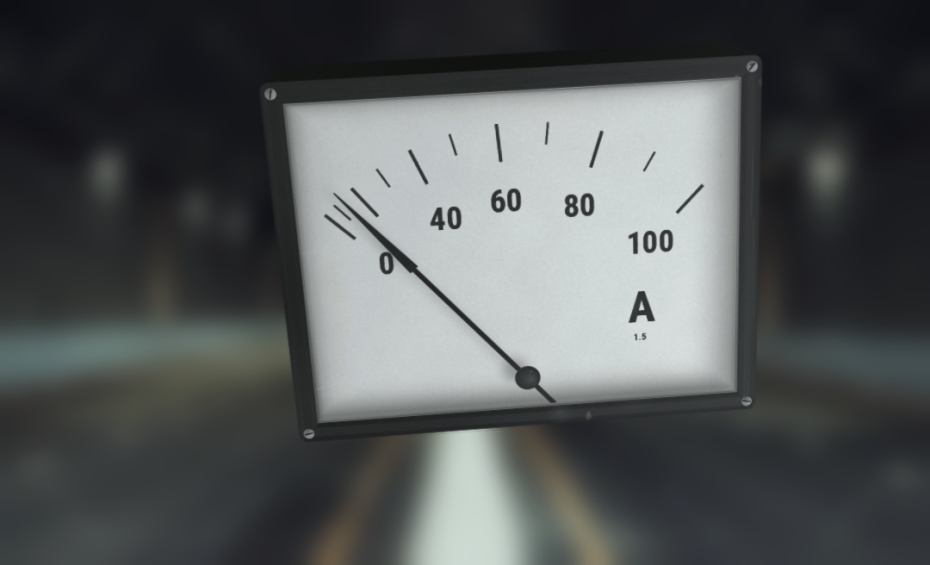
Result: 15 A
